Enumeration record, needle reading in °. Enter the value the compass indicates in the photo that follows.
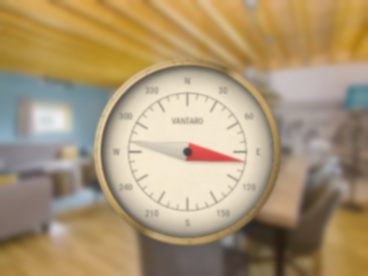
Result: 100 °
